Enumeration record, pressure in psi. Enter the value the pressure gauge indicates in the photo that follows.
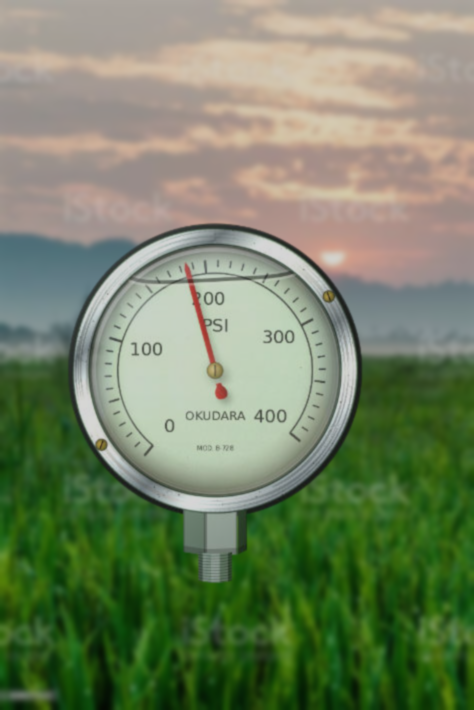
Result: 185 psi
